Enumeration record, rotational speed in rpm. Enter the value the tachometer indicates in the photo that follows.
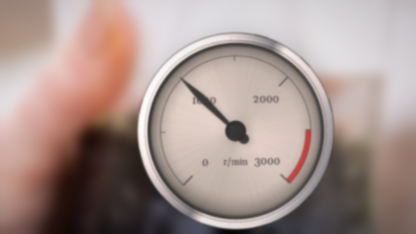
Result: 1000 rpm
